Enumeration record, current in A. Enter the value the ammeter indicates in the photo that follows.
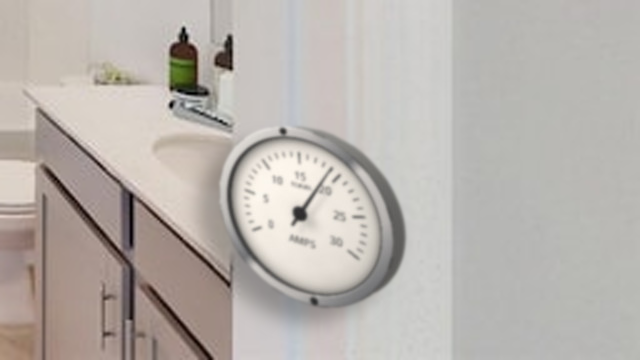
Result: 19 A
